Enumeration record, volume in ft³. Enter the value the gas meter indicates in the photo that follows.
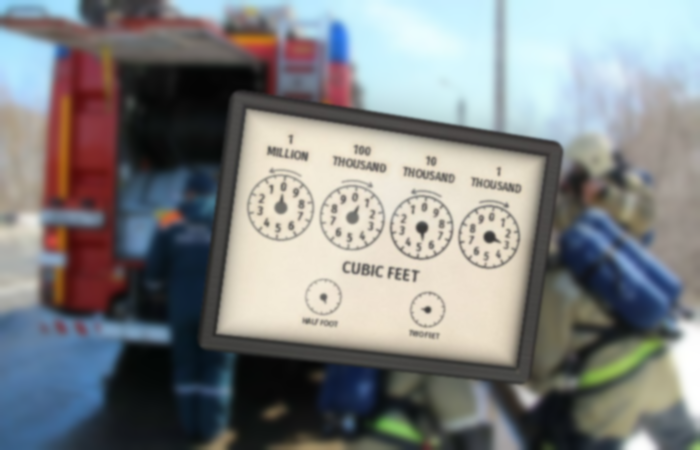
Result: 5300 ft³
